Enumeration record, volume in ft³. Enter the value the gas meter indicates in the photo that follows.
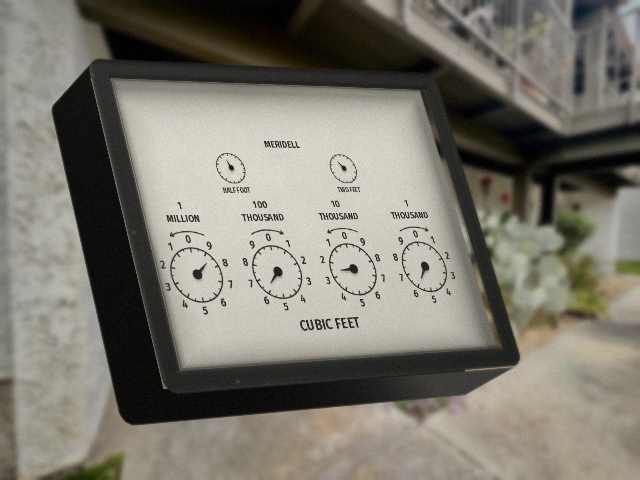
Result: 862600 ft³
